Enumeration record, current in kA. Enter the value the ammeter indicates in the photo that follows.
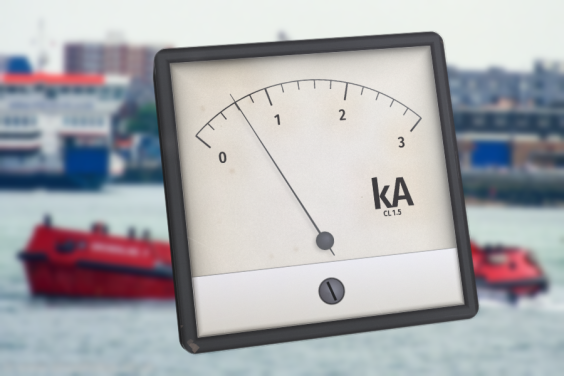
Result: 0.6 kA
